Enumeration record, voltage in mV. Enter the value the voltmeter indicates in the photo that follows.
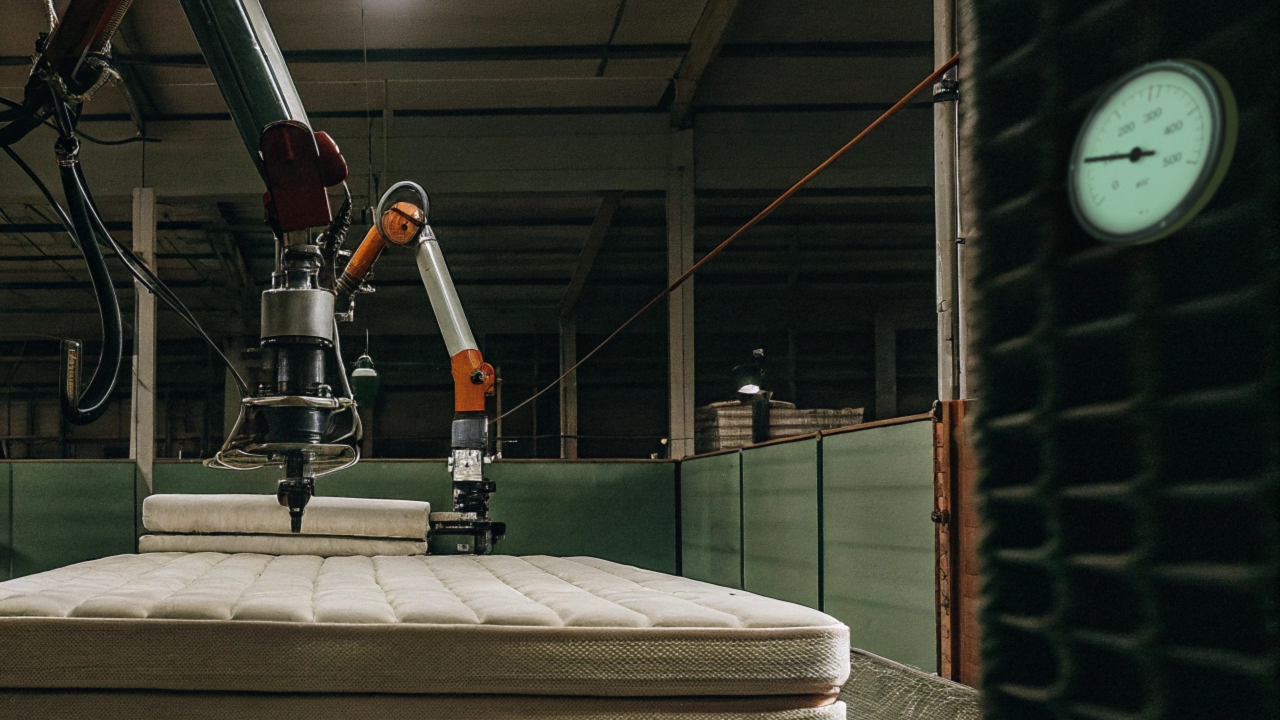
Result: 100 mV
